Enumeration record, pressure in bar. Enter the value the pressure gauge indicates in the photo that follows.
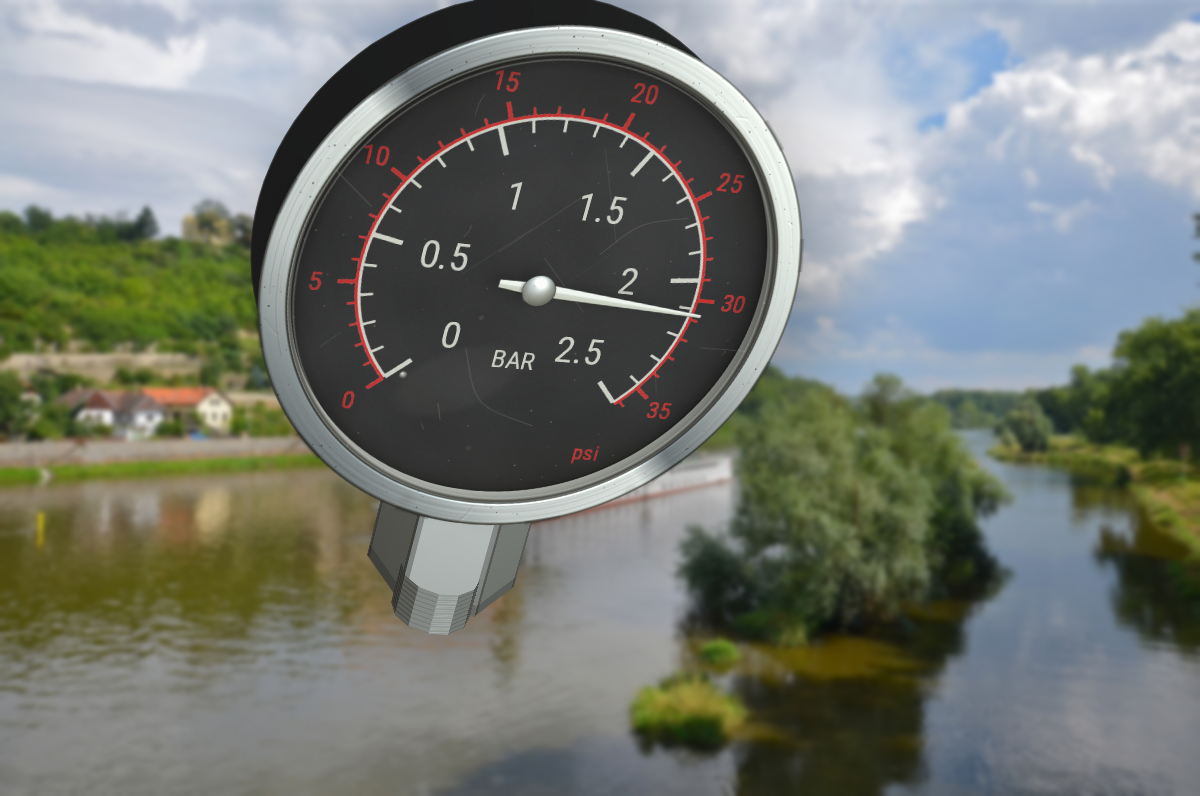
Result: 2.1 bar
